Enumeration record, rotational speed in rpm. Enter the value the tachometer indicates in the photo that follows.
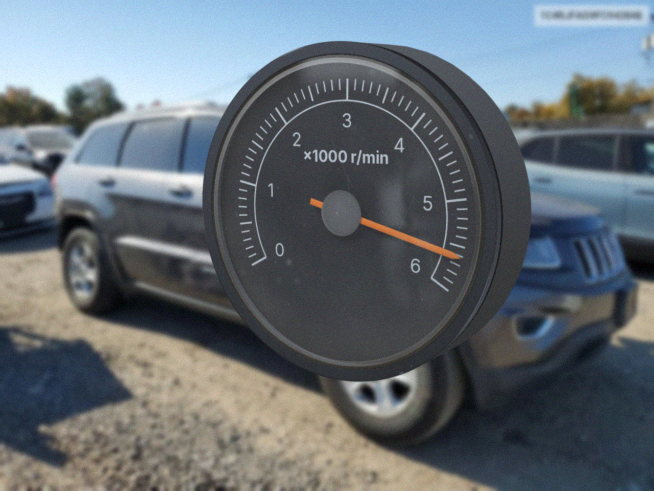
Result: 5600 rpm
